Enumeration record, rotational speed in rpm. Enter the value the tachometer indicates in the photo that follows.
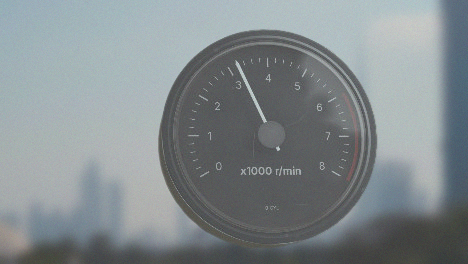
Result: 3200 rpm
